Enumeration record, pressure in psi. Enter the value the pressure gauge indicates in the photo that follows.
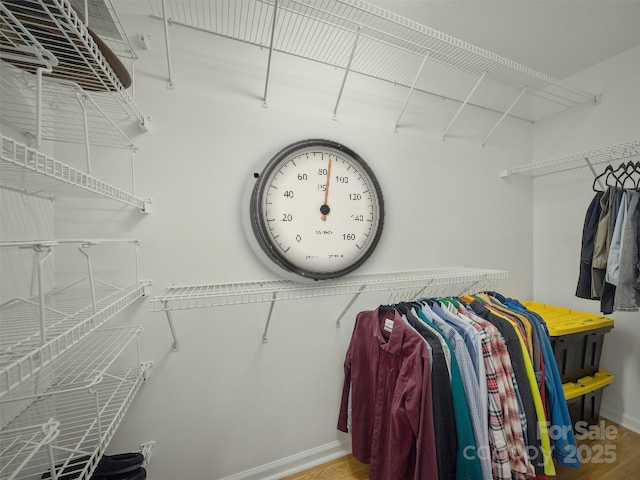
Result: 85 psi
